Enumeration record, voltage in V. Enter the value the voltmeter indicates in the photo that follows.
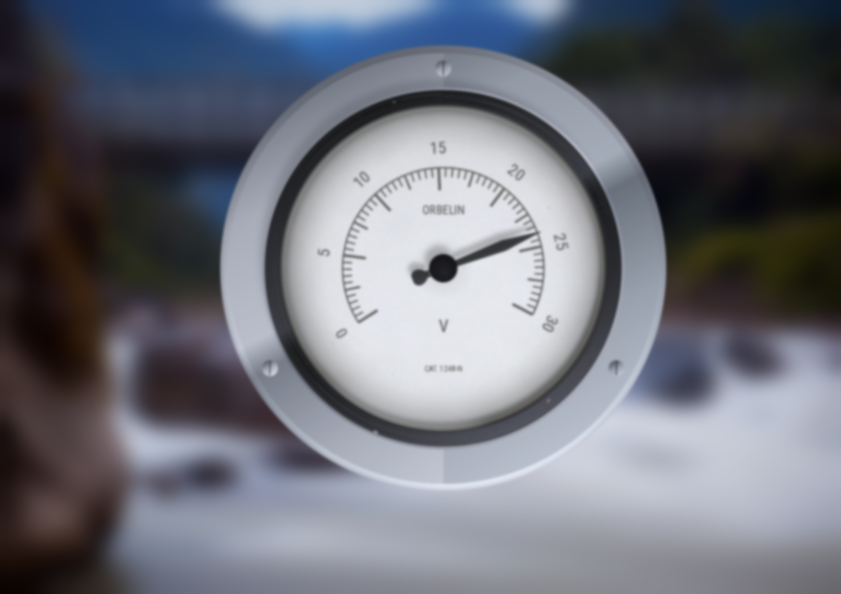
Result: 24 V
